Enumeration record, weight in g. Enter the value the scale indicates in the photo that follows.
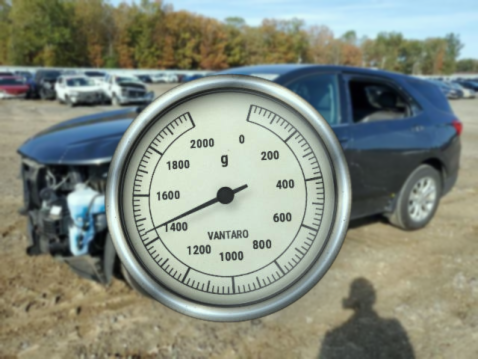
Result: 1440 g
